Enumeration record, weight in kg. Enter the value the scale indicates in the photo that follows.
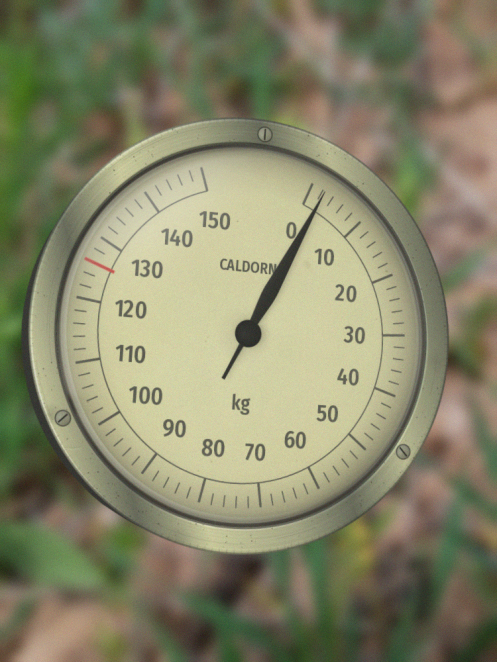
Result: 2 kg
